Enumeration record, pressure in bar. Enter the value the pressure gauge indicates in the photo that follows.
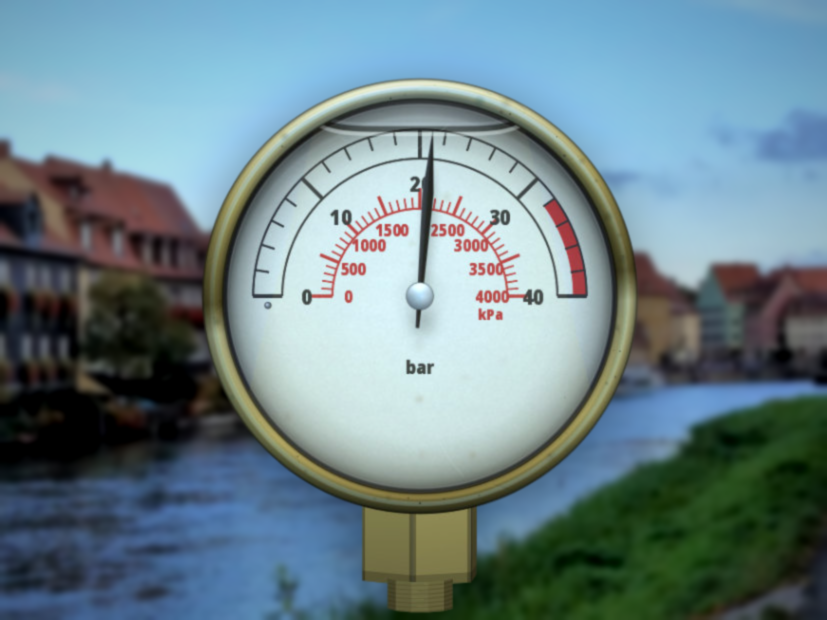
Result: 21 bar
